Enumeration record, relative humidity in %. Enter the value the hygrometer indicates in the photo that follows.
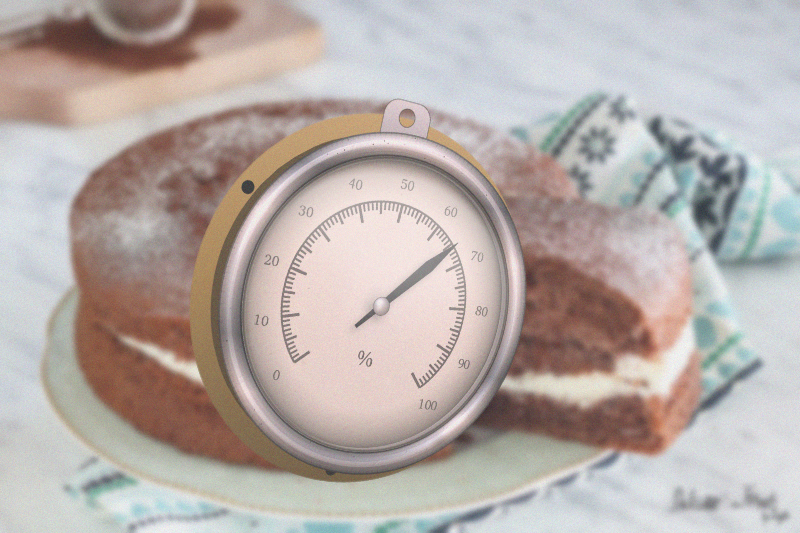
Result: 65 %
